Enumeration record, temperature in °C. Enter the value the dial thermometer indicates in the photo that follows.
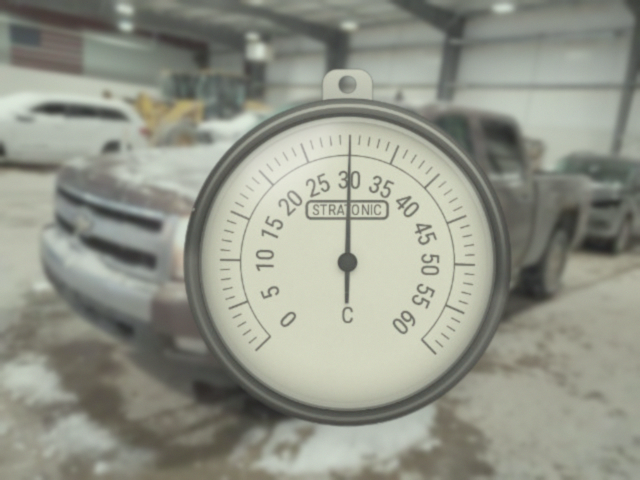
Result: 30 °C
